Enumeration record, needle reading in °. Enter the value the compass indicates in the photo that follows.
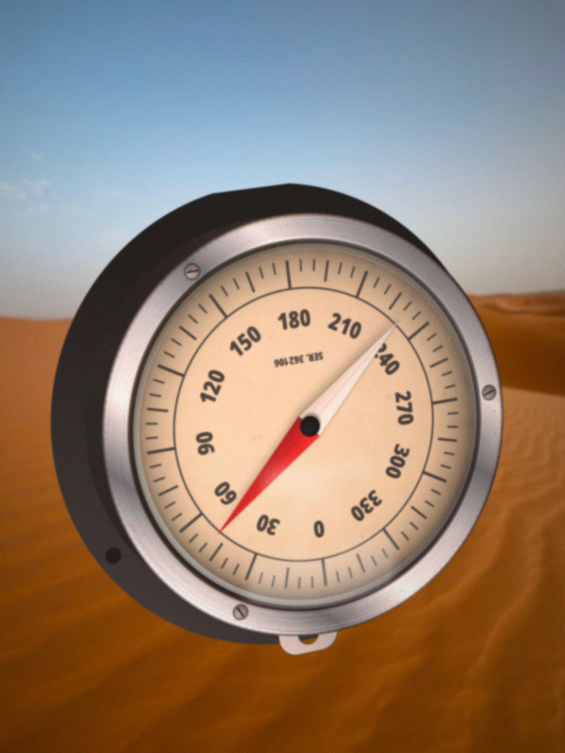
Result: 50 °
